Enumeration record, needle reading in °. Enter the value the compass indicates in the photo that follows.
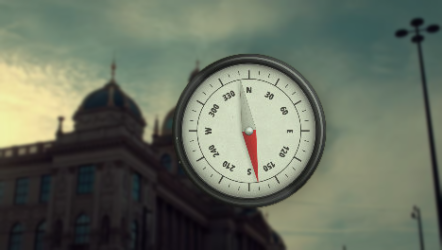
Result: 170 °
